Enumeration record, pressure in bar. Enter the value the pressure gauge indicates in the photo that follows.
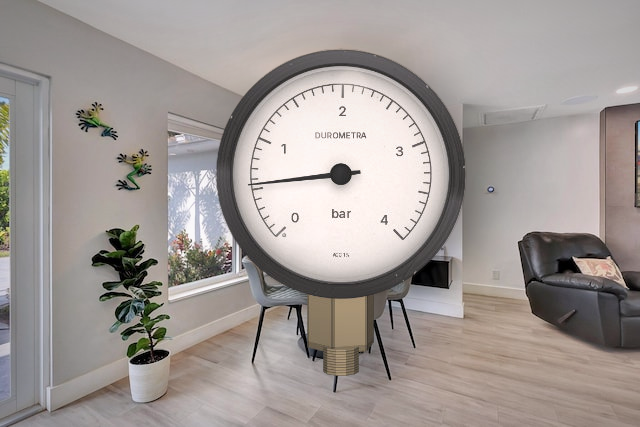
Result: 0.55 bar
